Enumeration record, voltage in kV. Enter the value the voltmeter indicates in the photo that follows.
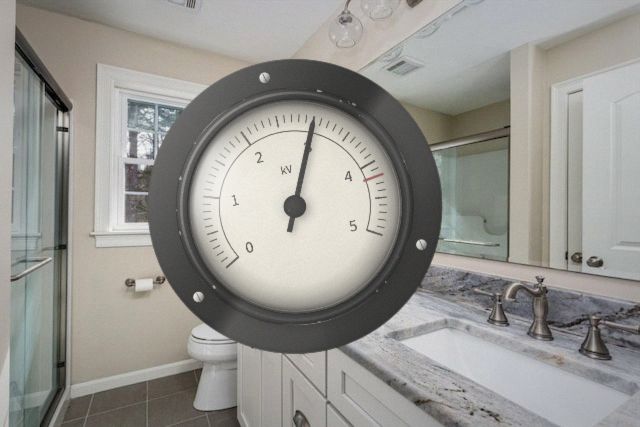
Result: 3 kV
